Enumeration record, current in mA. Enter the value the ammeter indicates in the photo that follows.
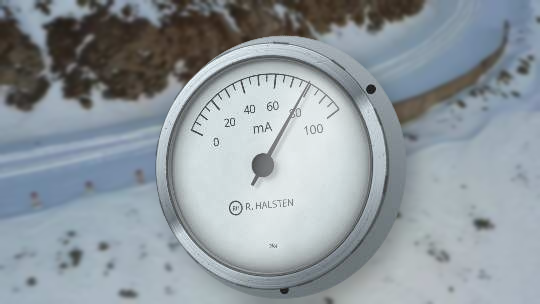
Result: 80 mA
